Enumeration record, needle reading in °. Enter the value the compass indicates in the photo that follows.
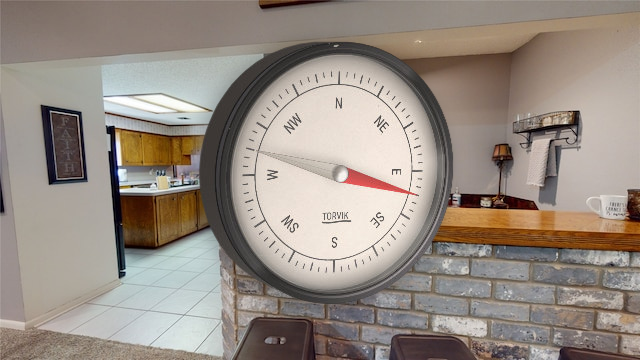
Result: 105 °
